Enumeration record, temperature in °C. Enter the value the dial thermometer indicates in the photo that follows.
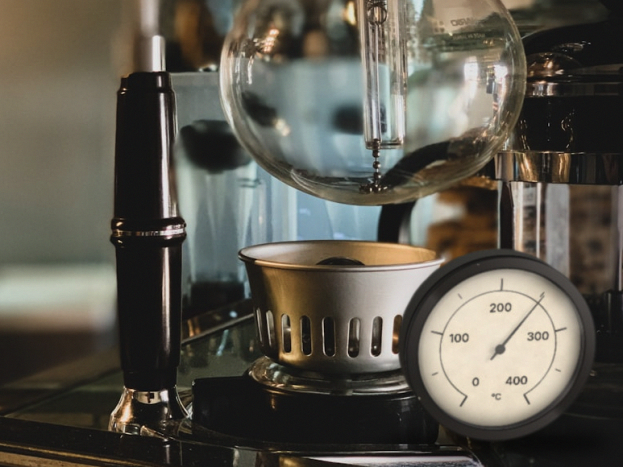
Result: 250 °C
